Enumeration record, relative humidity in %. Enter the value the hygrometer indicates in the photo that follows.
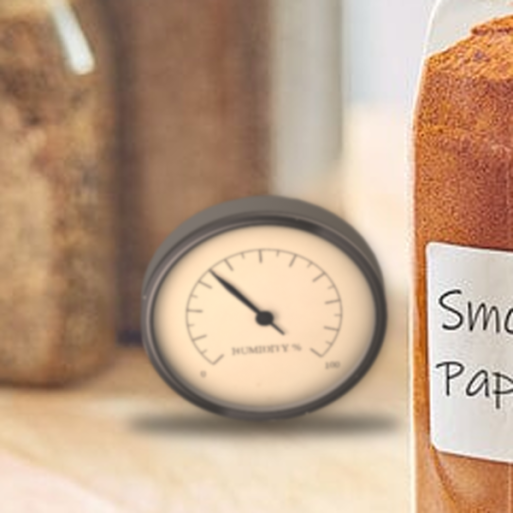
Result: 35 %
